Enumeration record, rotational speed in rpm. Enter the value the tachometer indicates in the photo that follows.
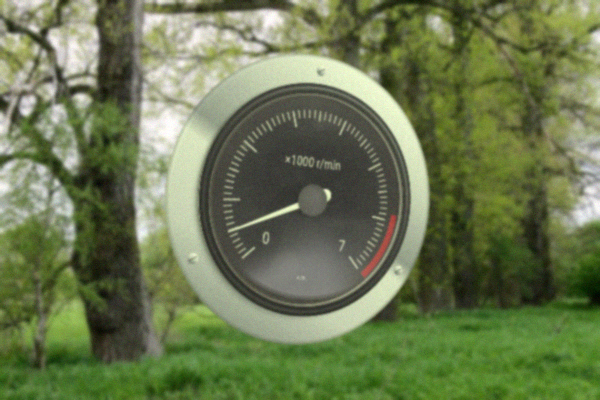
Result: 500 rpm
